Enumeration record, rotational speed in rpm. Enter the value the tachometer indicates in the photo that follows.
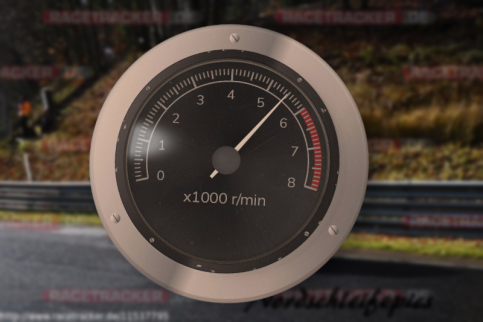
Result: 5500 rpm
